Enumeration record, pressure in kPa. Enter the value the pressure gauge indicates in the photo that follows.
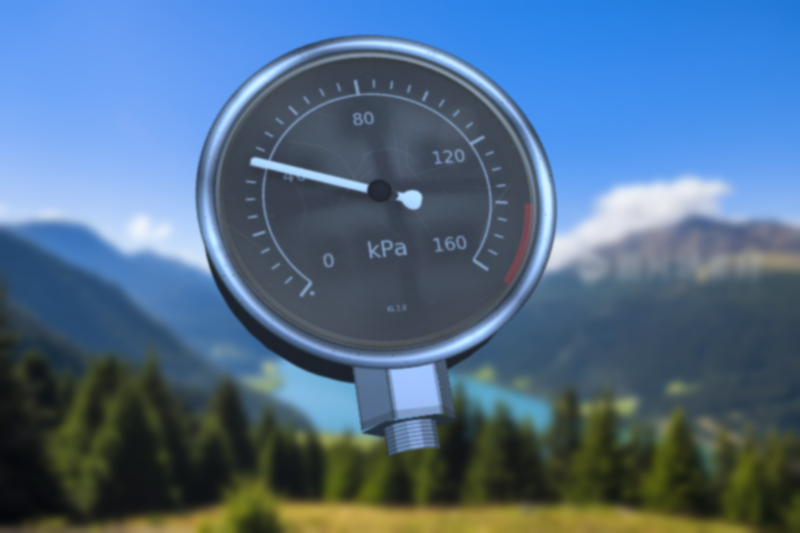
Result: 40 kPa
